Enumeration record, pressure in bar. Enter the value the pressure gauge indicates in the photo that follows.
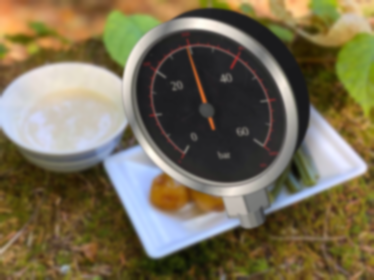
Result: 30 bar
